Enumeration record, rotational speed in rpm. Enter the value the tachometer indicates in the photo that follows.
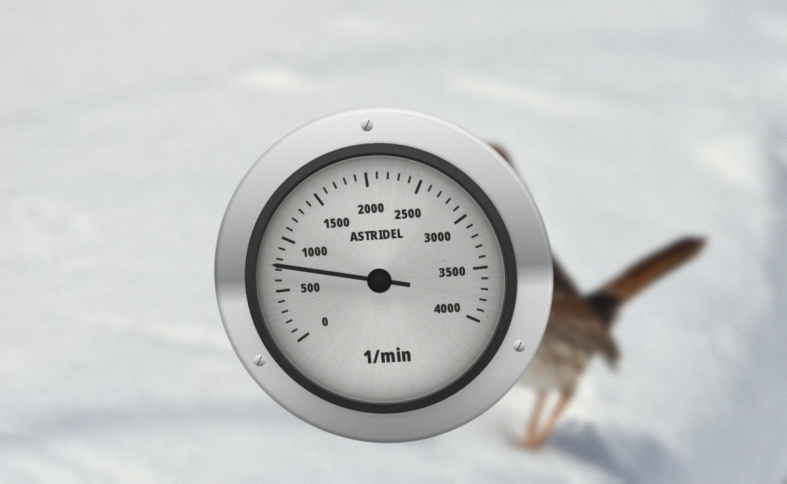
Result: 750 rpm
